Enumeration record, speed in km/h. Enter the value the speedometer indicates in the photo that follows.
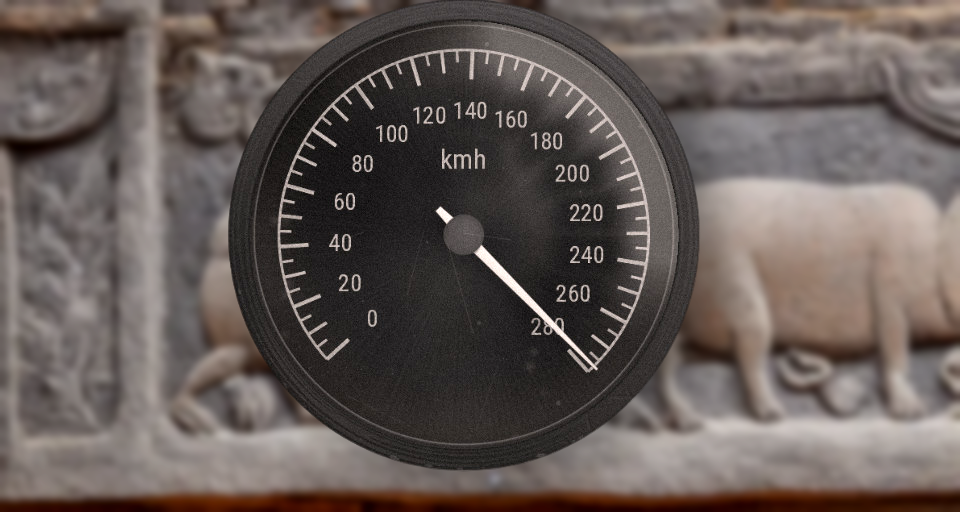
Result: 277.5 km/h
